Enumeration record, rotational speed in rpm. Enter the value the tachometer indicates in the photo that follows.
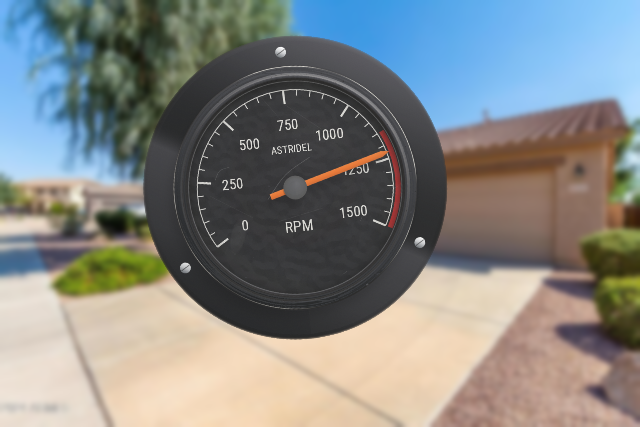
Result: 1225 rpm
